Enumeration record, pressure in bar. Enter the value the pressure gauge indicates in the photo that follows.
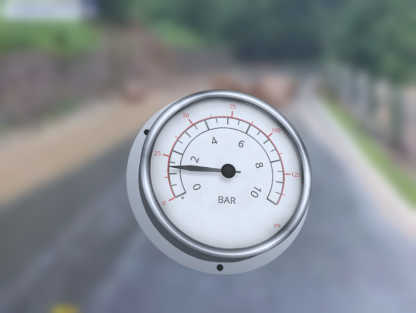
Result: 1.25 bar
